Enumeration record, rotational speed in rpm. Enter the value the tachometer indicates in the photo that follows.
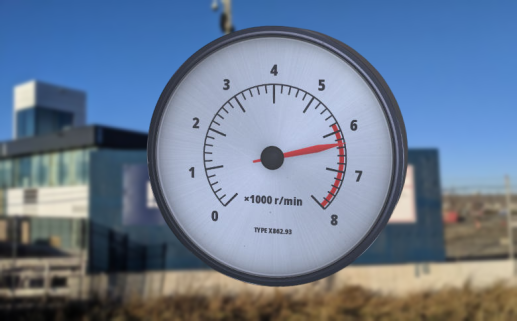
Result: 6300 rpm
